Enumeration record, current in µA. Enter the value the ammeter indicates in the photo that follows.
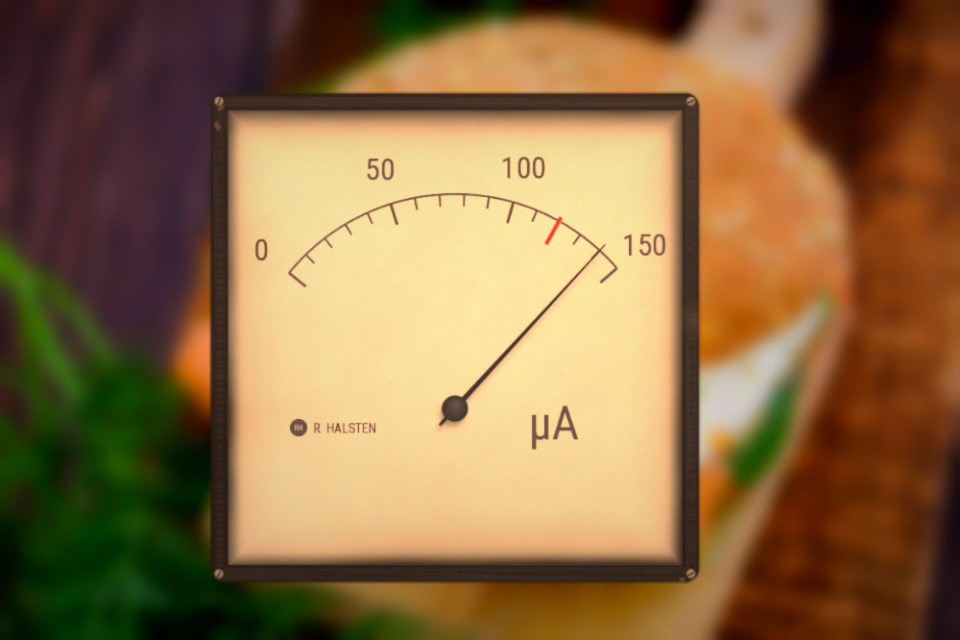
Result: 140 µA
